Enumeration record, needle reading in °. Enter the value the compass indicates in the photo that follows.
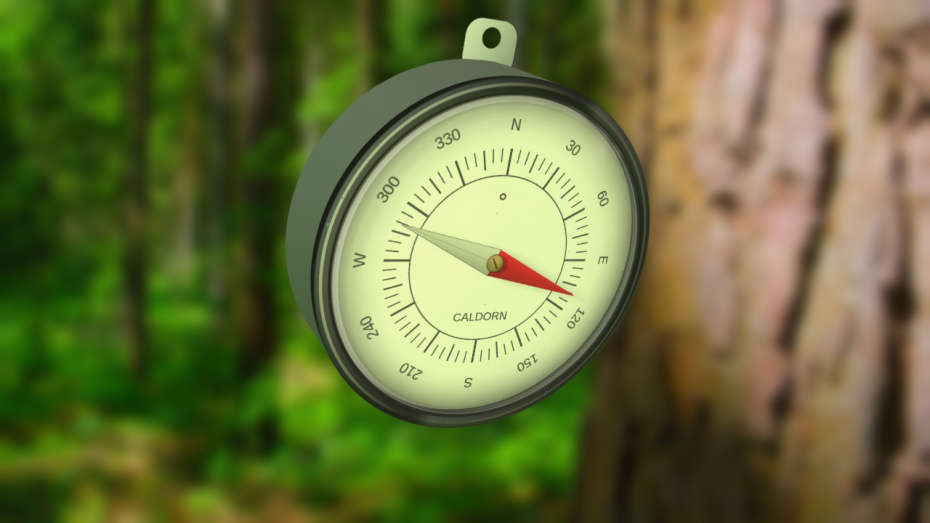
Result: 110 °
